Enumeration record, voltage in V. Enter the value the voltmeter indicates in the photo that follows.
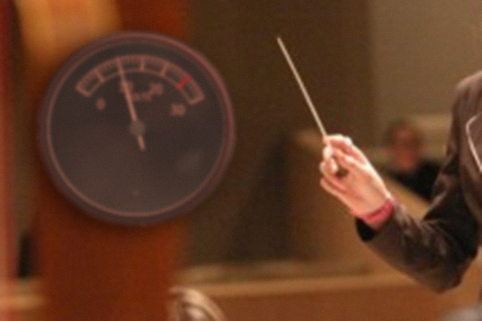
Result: 10 V
